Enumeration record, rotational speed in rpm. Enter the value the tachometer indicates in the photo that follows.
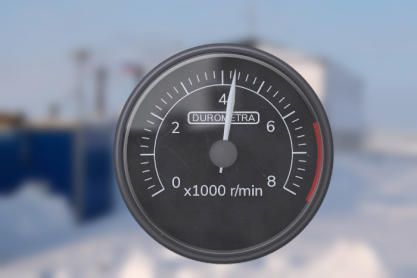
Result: 4300 rpm
